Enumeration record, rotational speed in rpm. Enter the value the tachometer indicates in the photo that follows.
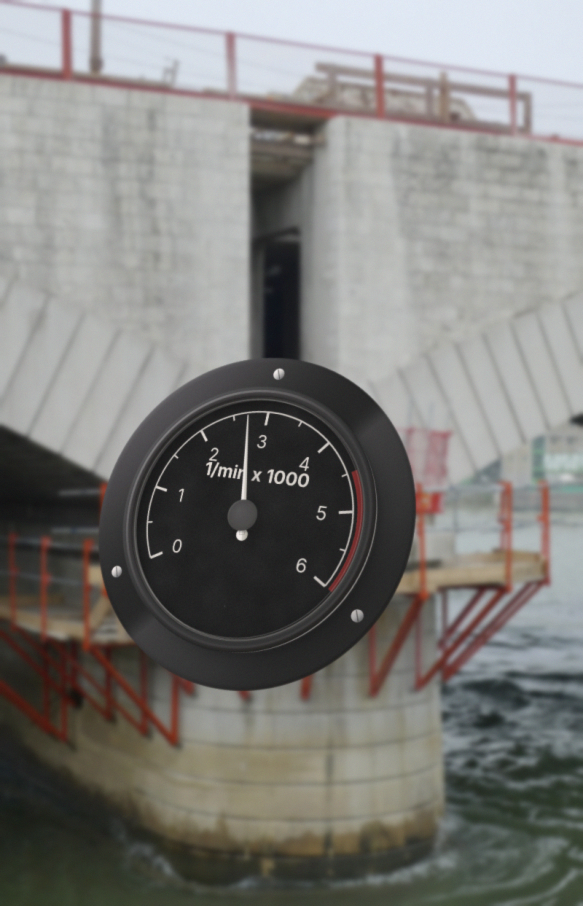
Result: 2750 rpm
